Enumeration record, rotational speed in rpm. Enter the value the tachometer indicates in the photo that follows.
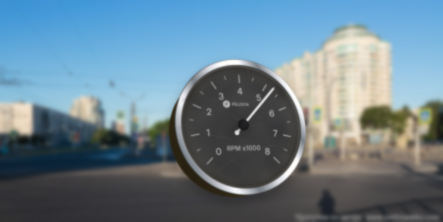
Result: 5250 rpm
